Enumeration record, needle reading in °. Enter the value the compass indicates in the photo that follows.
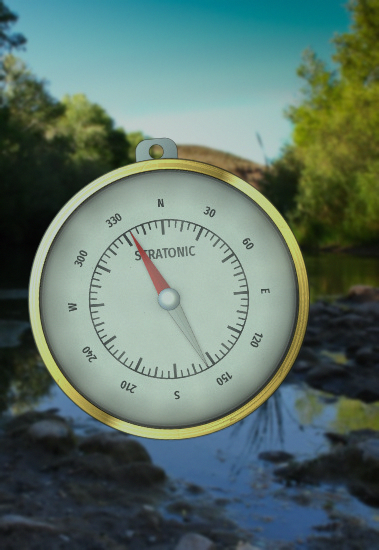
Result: 335 °
